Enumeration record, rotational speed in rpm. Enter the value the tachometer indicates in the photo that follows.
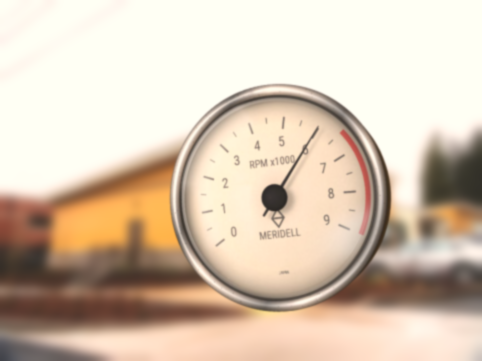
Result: 6000 rpm
